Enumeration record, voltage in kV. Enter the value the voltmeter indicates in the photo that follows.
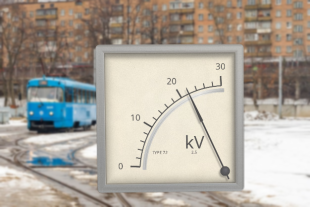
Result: 22 kV
